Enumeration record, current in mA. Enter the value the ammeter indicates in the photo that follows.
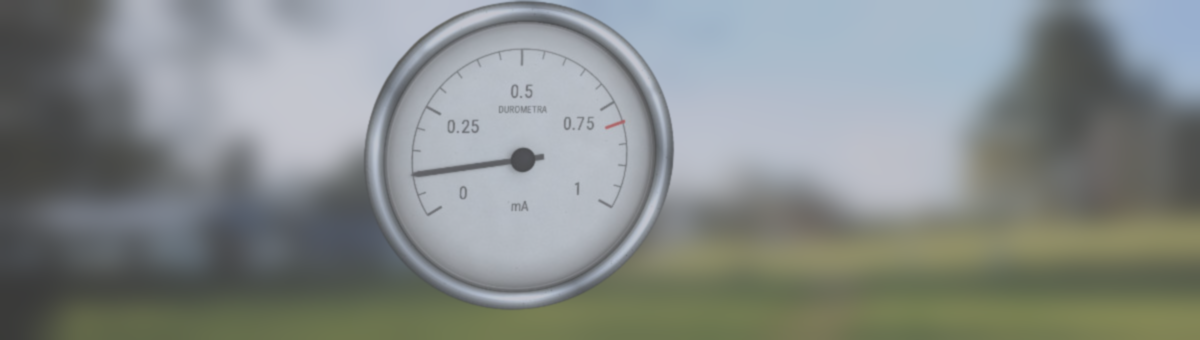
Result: 0.1 mA
